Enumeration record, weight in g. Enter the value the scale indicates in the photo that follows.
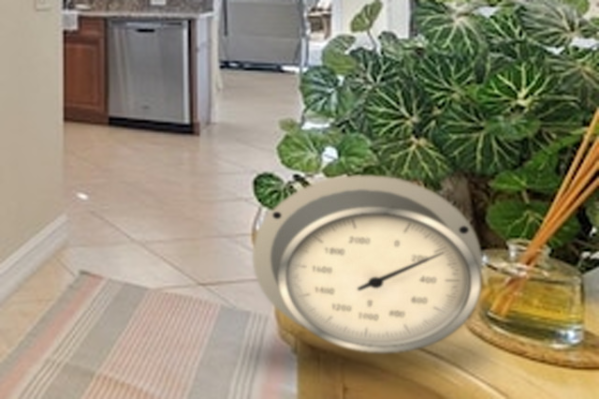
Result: 200 g
